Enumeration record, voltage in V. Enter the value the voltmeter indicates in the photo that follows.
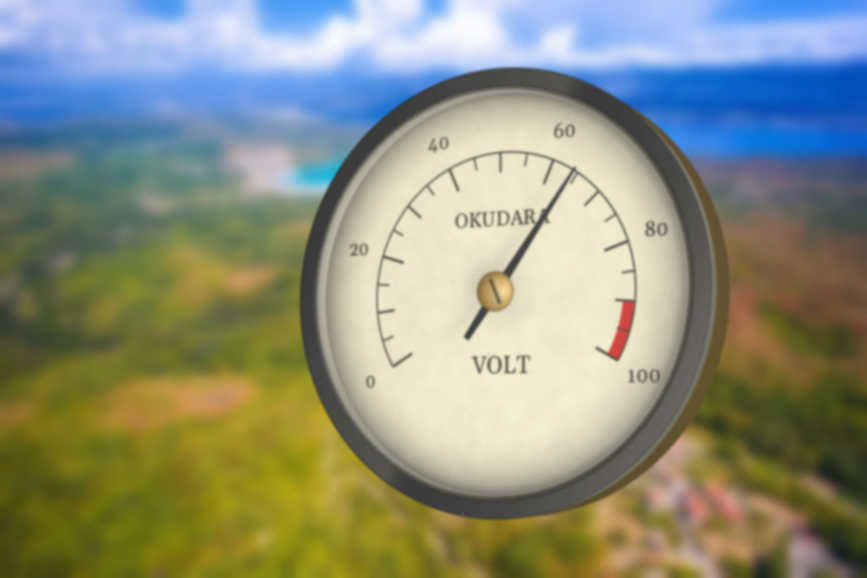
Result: 65 V
